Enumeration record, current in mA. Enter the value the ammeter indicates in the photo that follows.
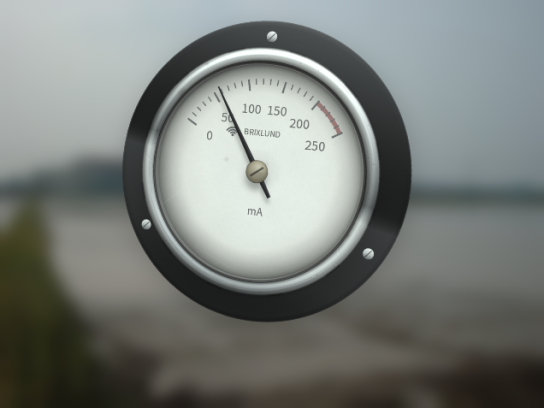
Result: 60 mA
